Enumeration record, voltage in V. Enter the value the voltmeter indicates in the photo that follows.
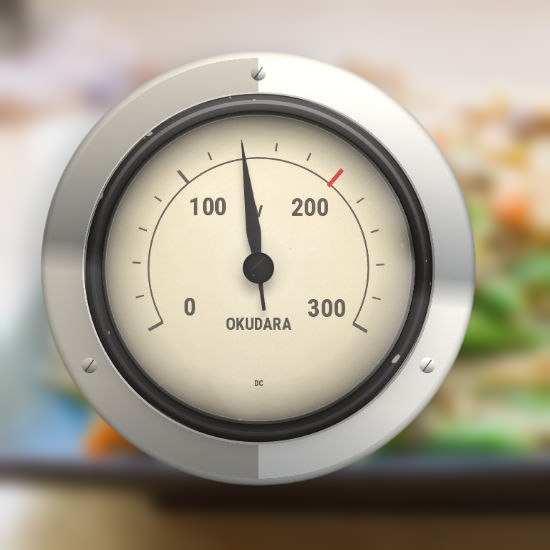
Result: 140 V
